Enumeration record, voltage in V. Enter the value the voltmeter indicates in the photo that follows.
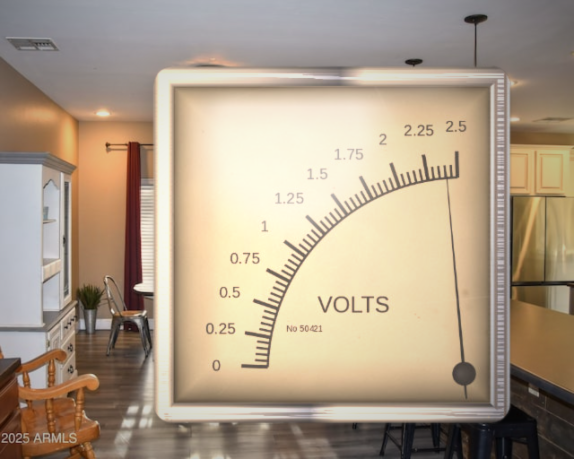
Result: 2.4 V
